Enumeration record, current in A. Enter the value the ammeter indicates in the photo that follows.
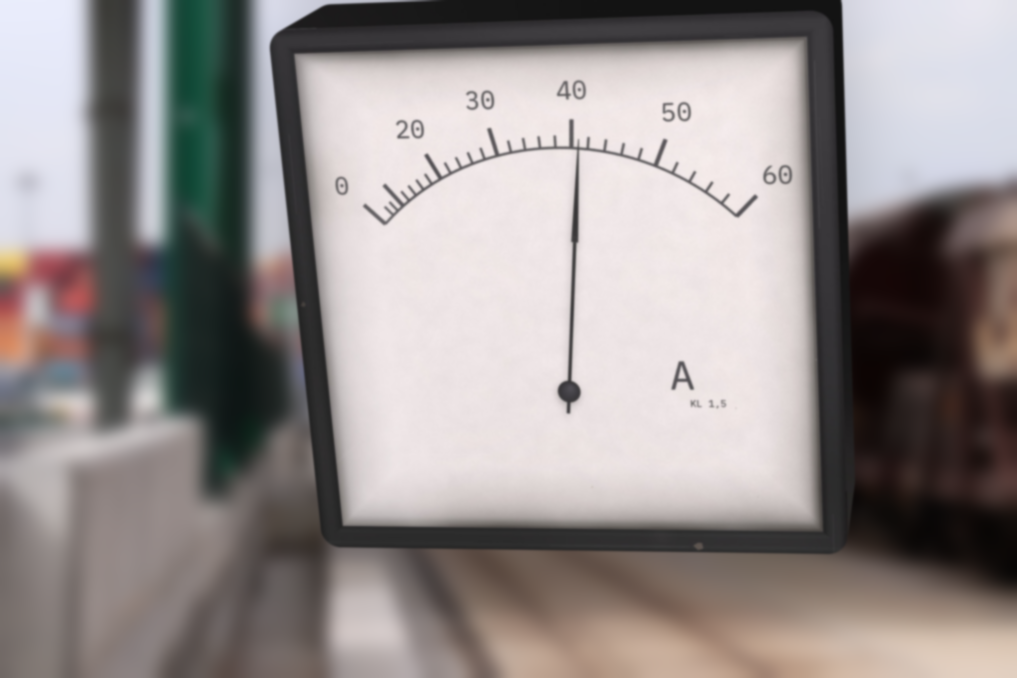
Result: 41 A
